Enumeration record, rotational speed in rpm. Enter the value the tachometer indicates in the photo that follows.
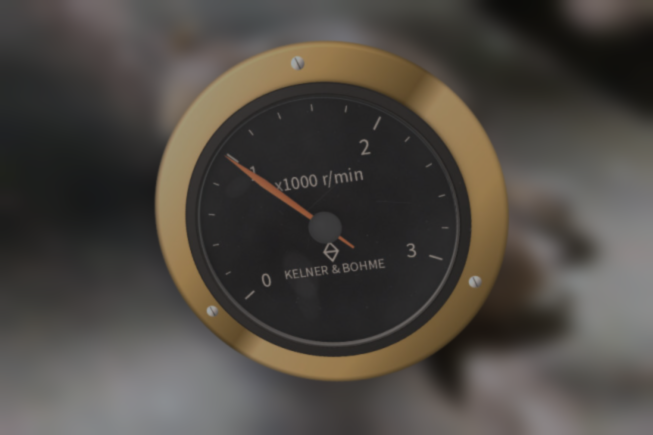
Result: 1000 rpm
